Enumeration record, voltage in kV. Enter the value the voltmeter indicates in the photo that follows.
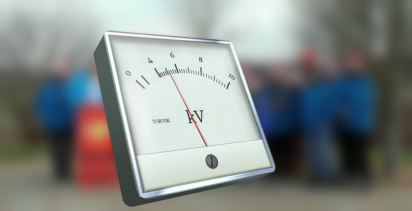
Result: 5 kV
